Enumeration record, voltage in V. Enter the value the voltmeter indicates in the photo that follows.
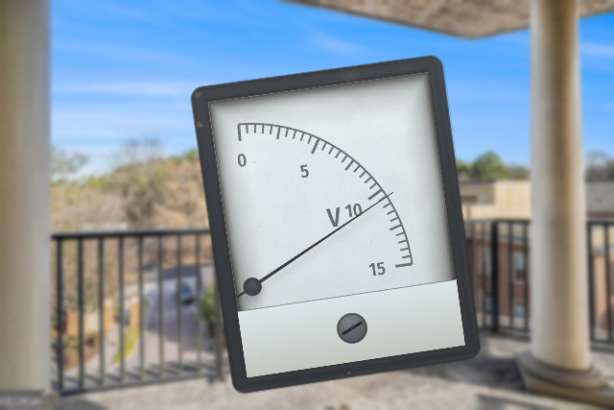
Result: 10.5 V
